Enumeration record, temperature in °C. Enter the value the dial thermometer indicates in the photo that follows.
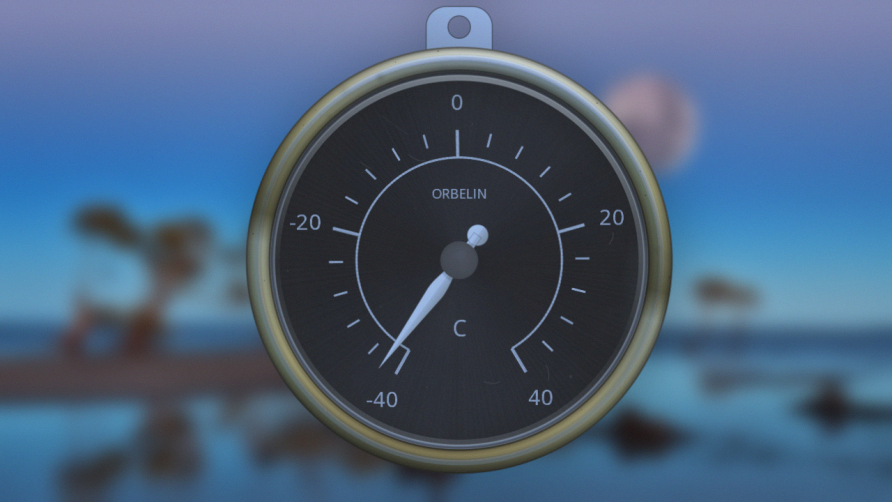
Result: -38 °C
